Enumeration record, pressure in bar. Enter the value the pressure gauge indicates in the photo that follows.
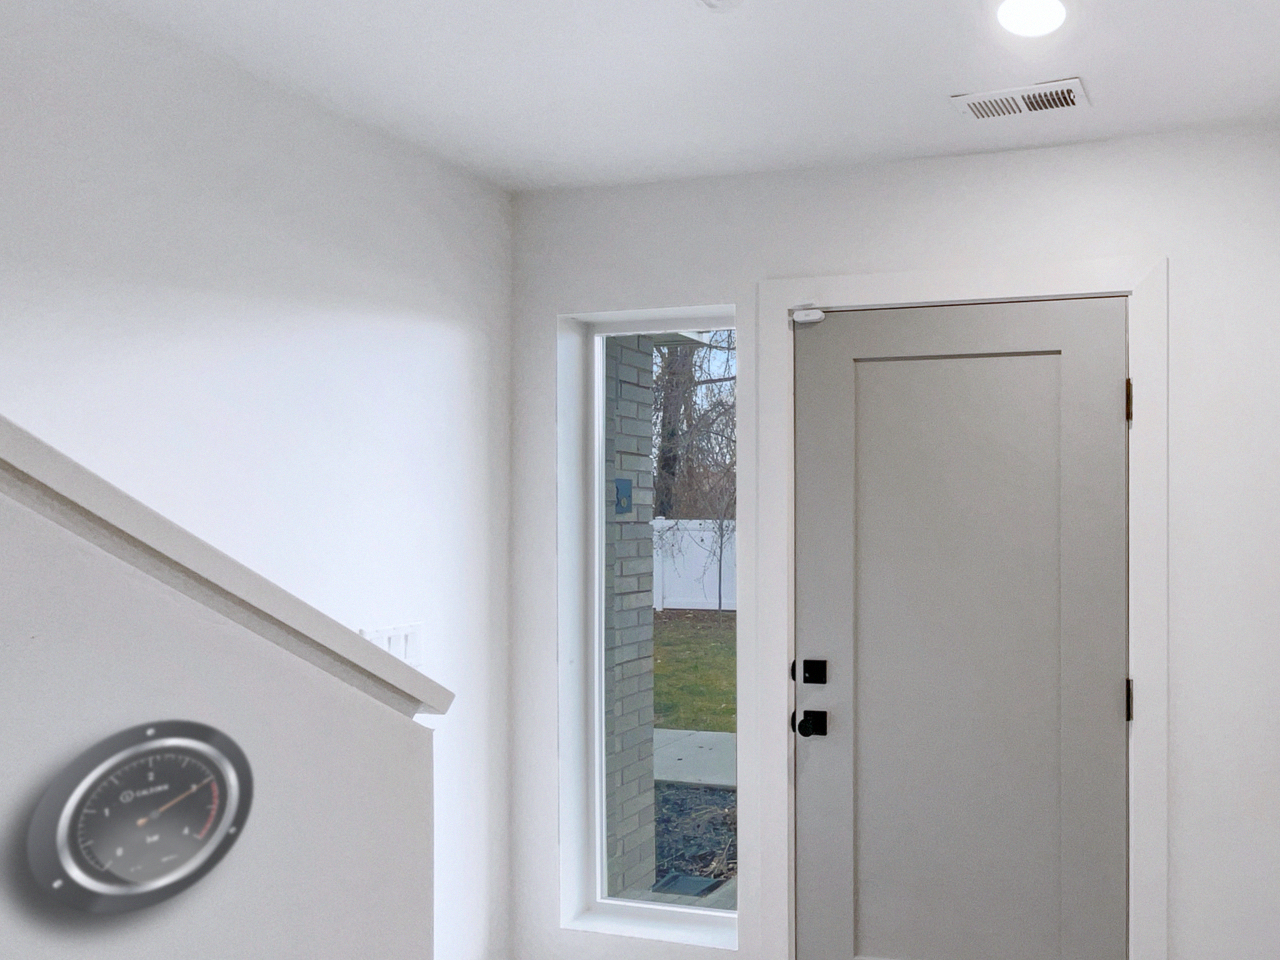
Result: 3 bar
